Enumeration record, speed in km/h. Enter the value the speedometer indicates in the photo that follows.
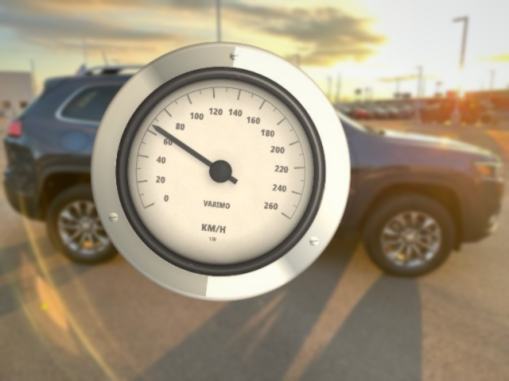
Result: 65 km/h
